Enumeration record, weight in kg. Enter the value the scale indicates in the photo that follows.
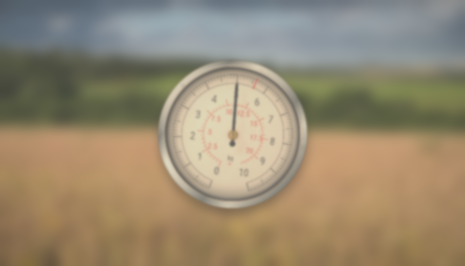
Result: 5 kg
